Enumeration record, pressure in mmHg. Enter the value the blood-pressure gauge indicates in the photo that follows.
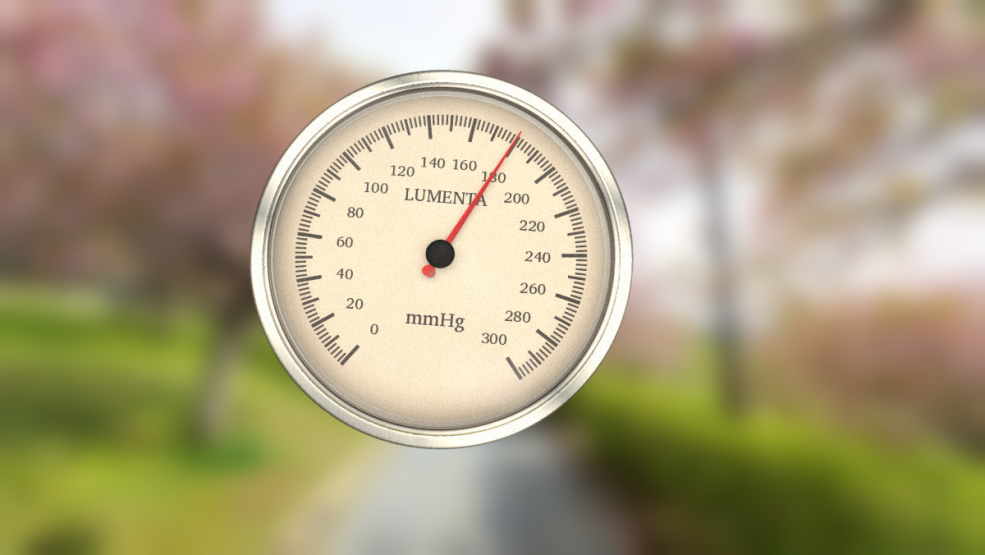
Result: 180 mmHg
